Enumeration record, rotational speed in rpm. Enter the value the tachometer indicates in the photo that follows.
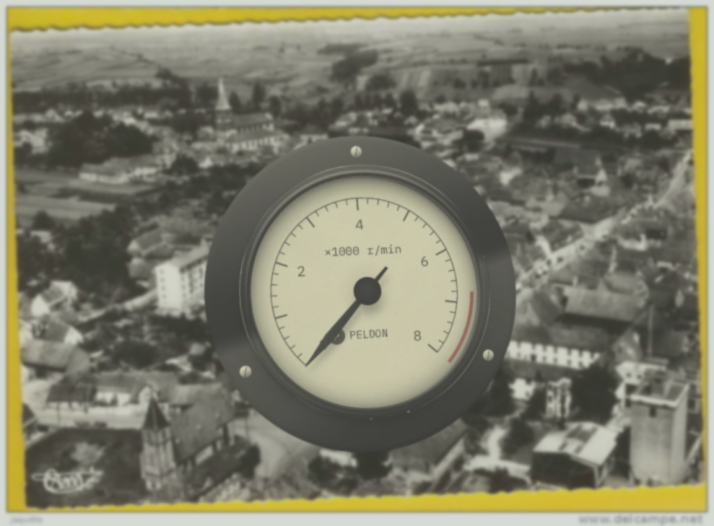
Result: 0 rpm
